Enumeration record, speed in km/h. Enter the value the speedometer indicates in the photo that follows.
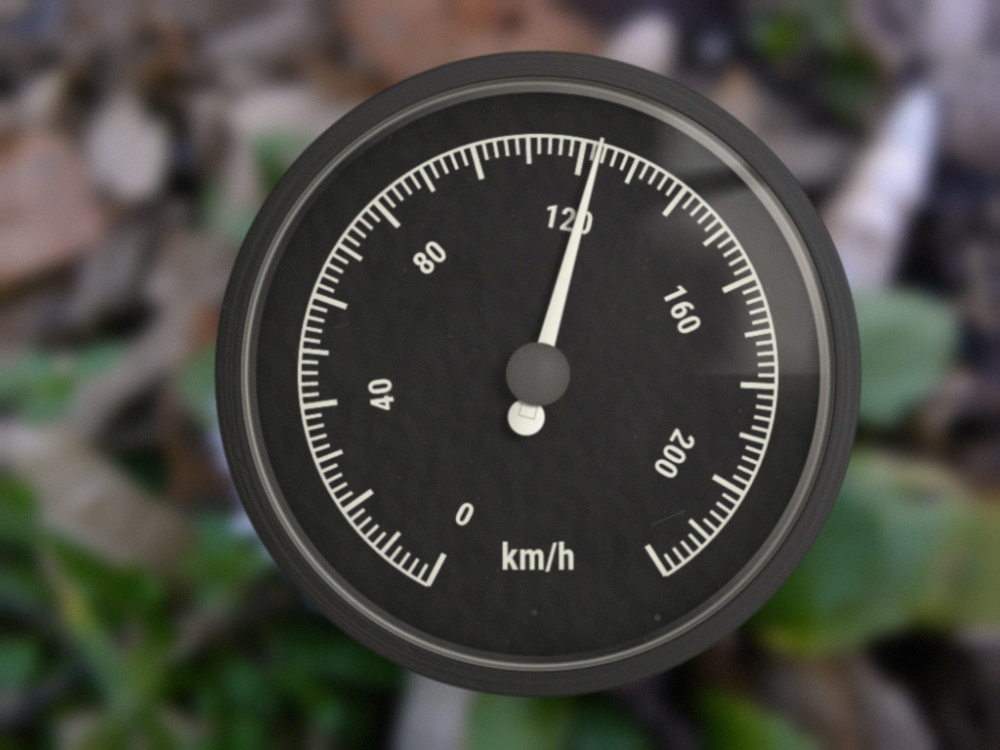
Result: 123 km/h
